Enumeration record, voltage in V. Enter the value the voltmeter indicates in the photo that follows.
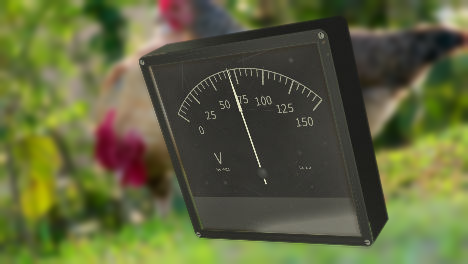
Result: 70 V
